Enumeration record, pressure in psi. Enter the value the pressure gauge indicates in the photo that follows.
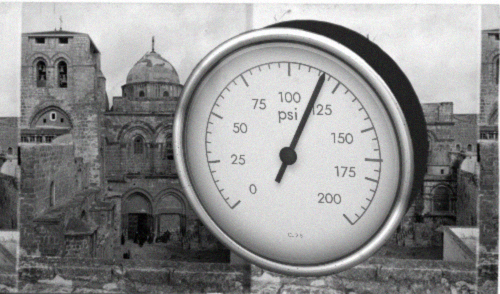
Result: 117.5 psi
